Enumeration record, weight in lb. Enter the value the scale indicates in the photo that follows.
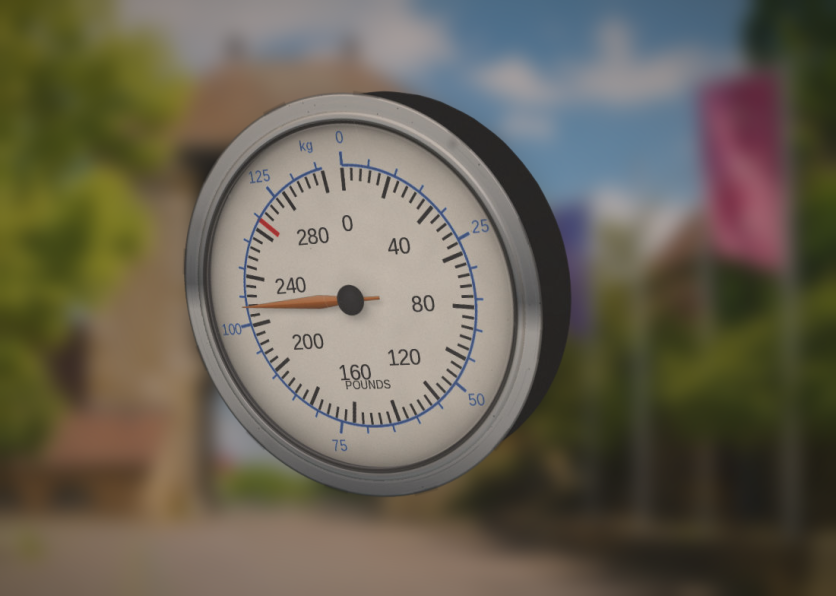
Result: 228 lb
